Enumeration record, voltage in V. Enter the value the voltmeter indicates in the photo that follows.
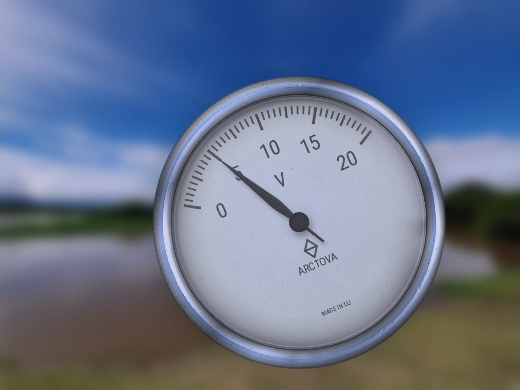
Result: 5 V
